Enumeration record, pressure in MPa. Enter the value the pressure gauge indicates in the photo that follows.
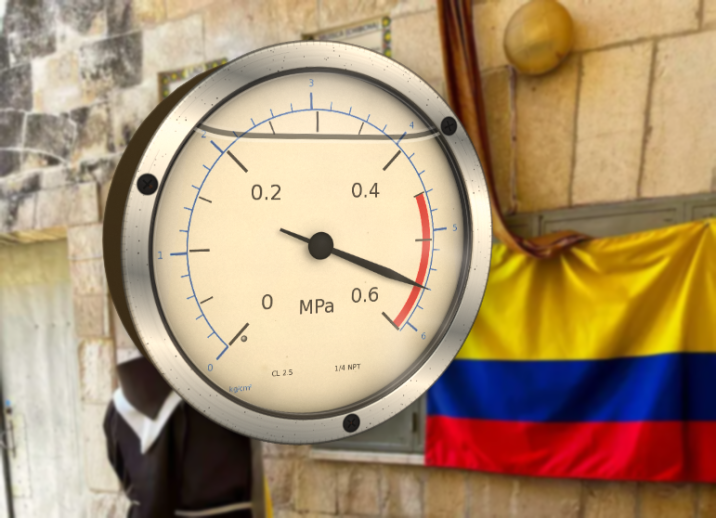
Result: 0.55 MPa
